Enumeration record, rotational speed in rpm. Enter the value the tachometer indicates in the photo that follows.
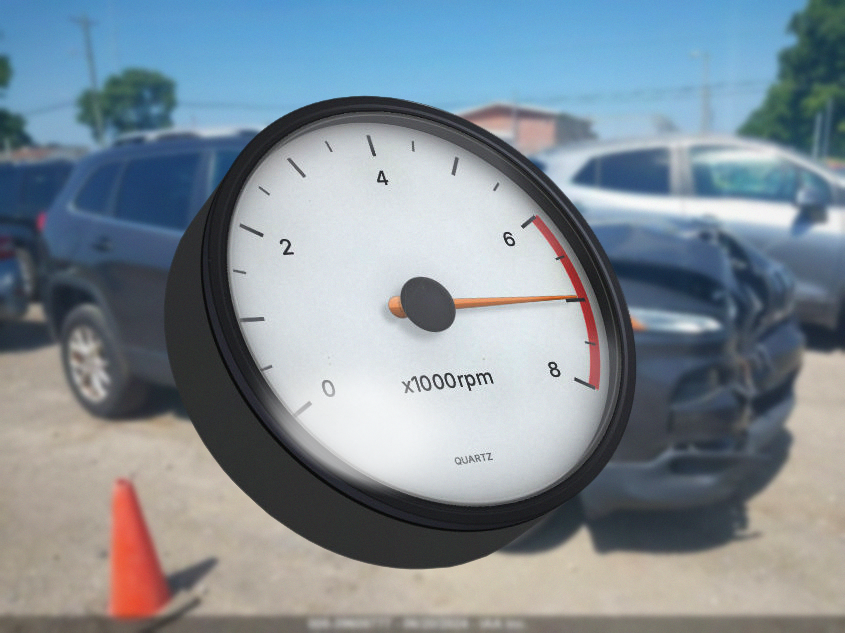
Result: 7000 rpm
